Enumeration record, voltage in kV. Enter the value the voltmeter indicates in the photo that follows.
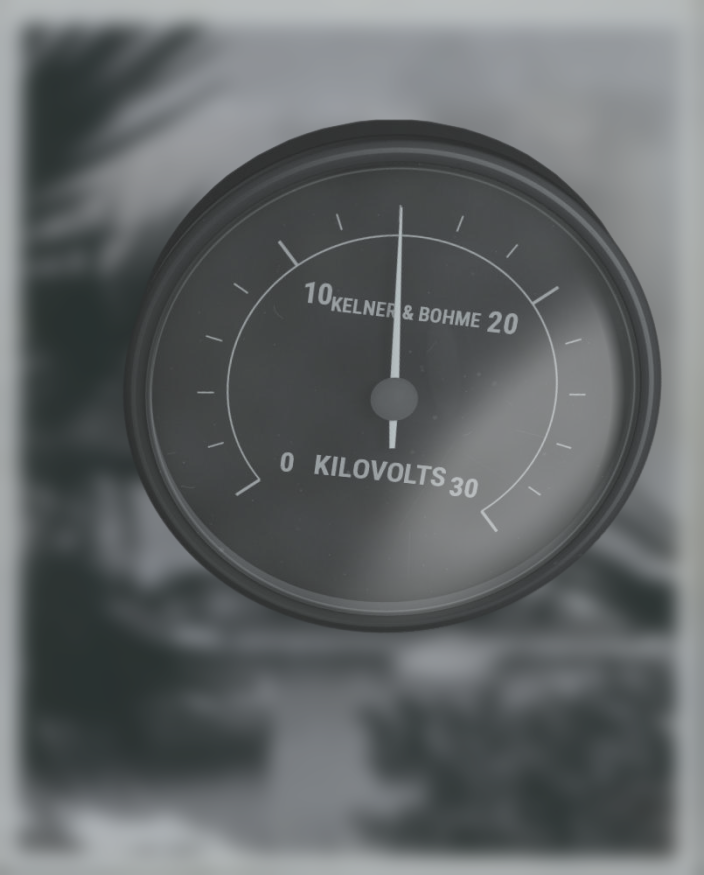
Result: 14 kV
